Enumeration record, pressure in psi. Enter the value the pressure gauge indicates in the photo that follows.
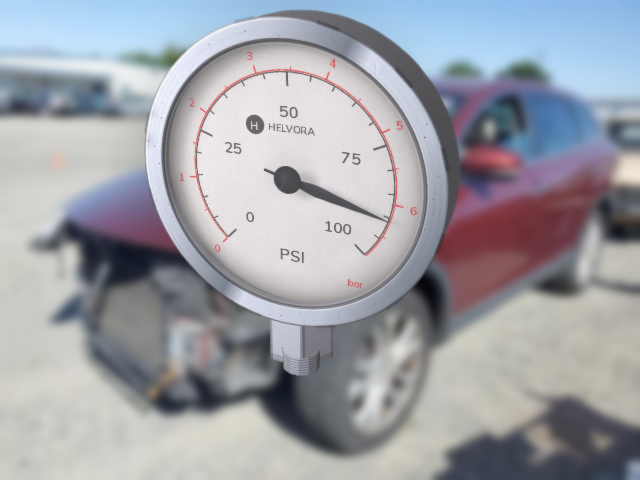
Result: 90 psi
